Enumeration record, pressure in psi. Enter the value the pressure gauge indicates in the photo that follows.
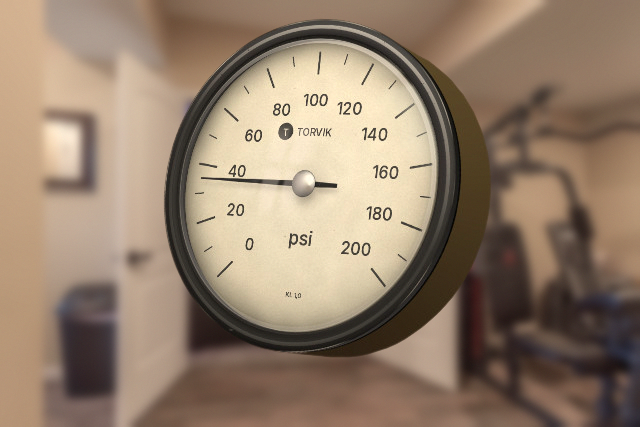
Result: 35 psi
